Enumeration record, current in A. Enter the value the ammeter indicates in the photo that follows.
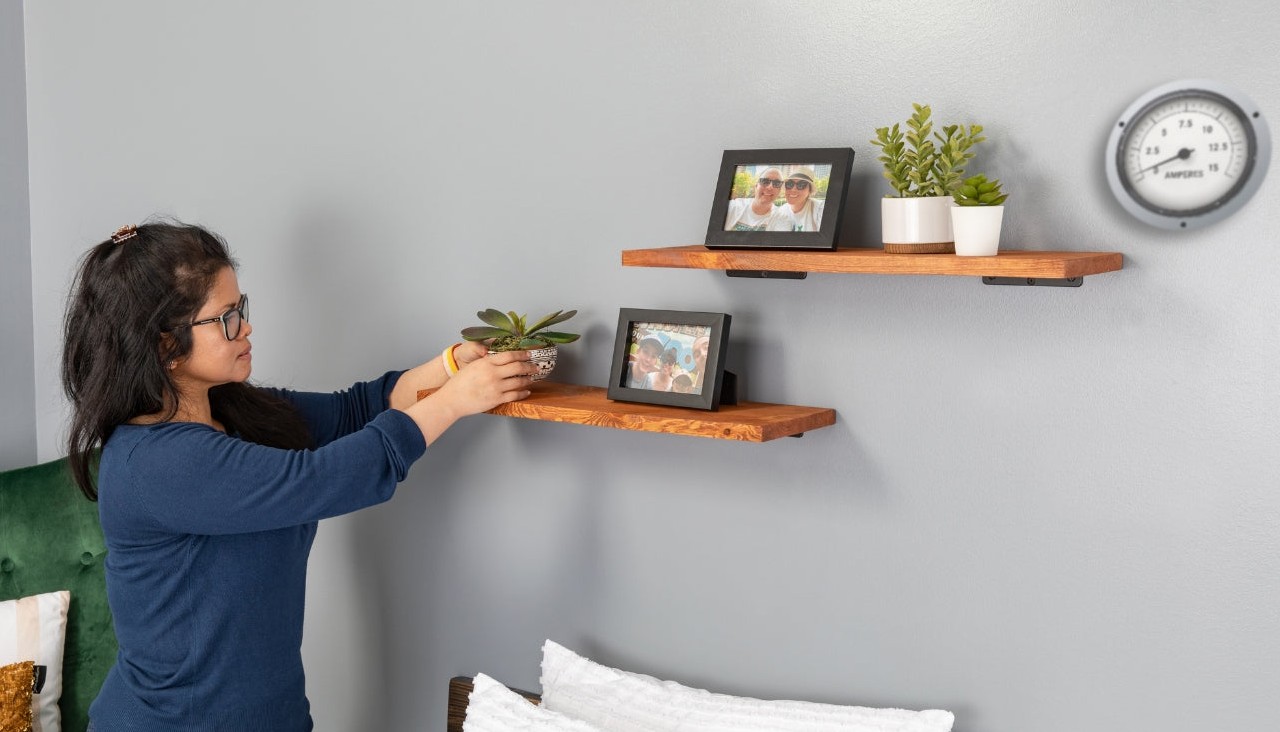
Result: 0.5 A
